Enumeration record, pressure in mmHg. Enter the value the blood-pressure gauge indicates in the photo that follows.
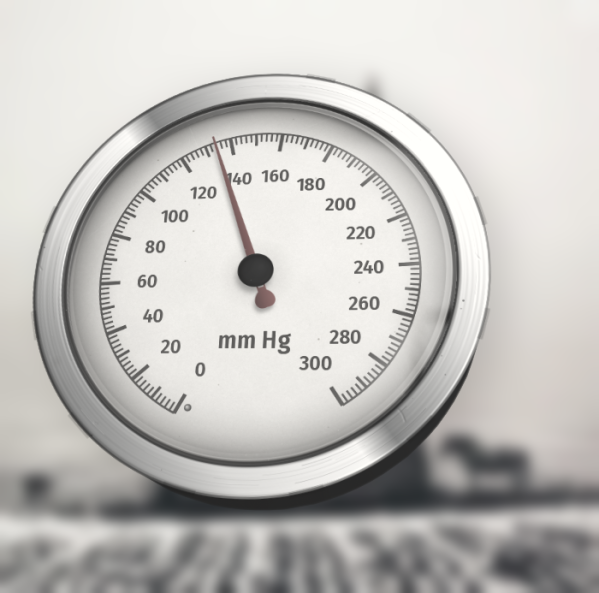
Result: 134 mmHg
